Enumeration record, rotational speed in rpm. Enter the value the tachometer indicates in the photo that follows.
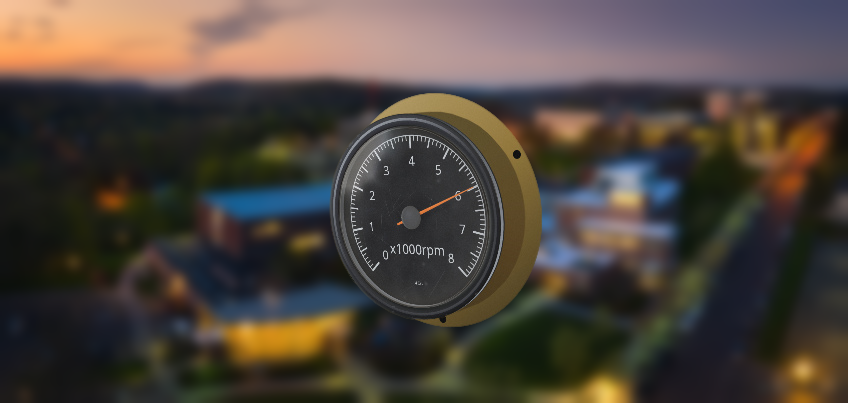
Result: 6000 rpm
